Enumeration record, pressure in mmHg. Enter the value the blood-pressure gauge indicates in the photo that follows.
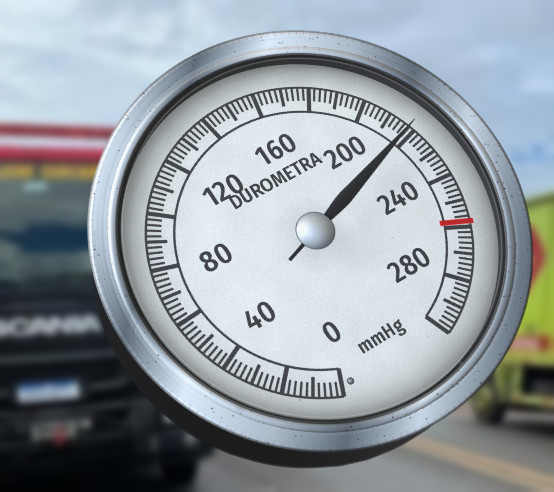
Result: 218 mmHg
